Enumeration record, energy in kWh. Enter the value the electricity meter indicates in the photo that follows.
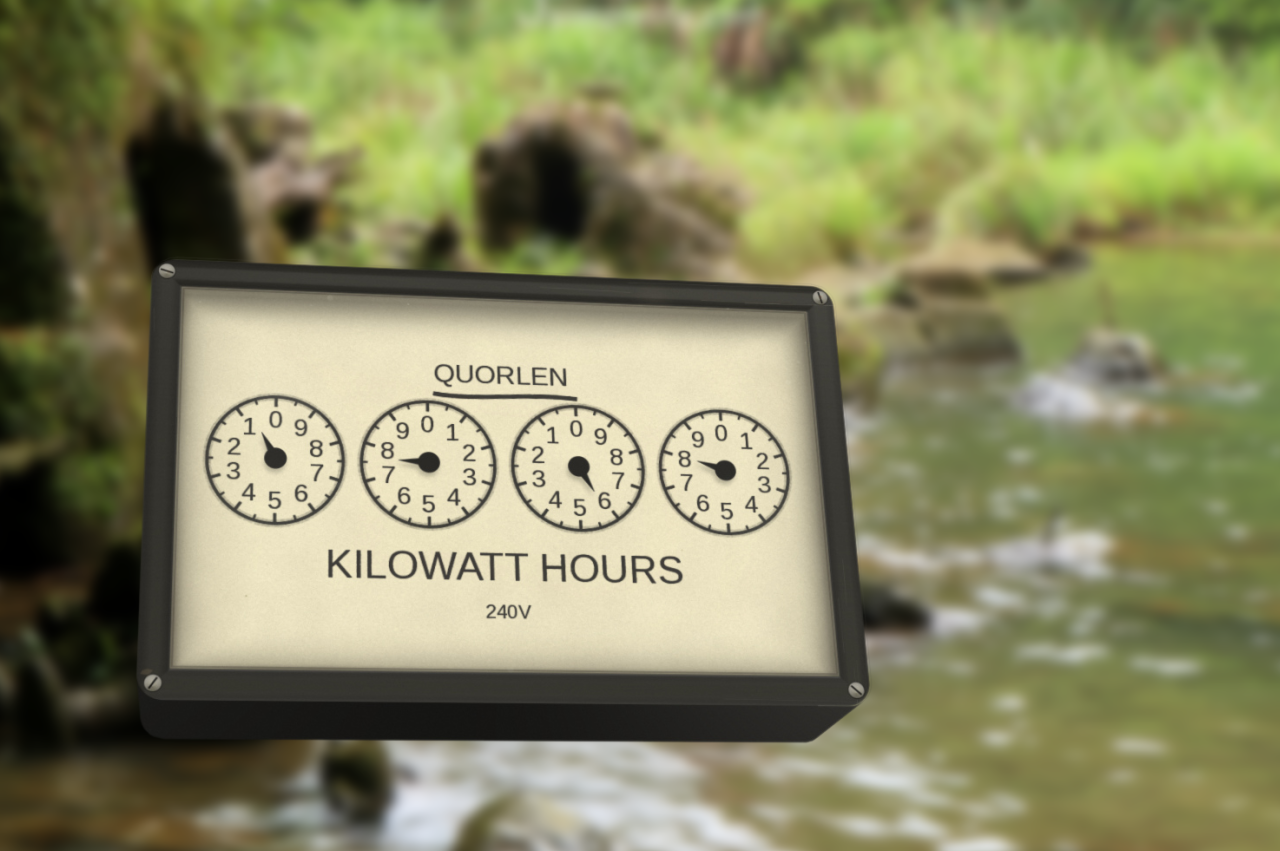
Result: 758 kWh
